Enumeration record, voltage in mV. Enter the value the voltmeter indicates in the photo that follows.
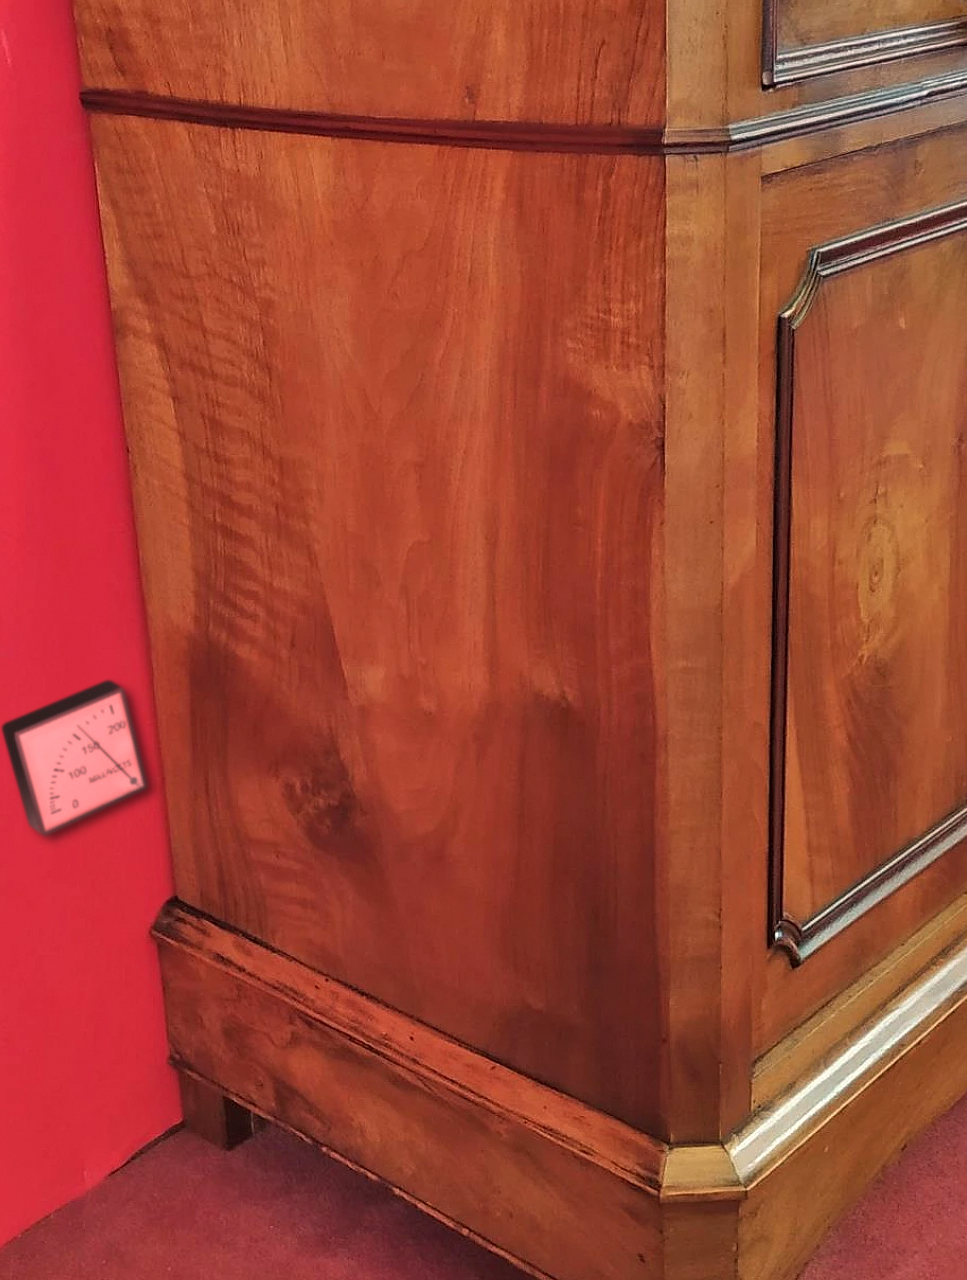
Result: 160 mV
